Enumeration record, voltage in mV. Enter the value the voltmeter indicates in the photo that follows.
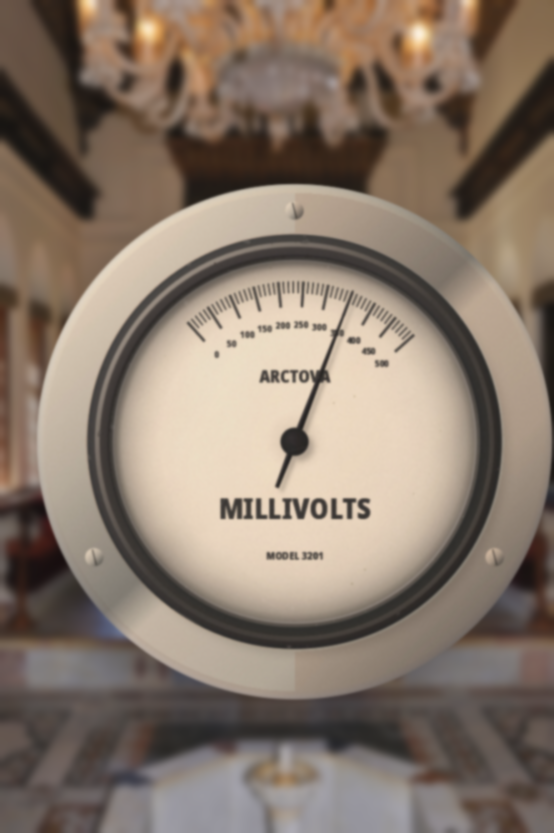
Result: 350 mV
